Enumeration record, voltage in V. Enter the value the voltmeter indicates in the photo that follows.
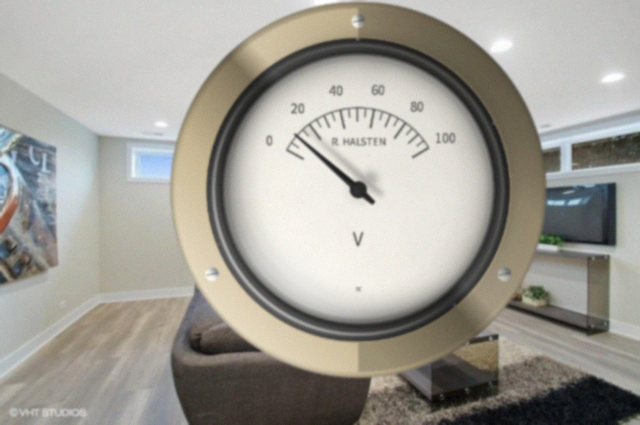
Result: 10 V
